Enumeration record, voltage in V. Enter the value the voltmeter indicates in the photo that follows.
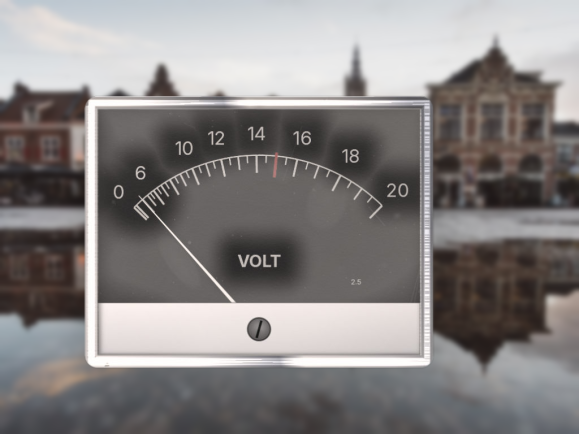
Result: 4 V
